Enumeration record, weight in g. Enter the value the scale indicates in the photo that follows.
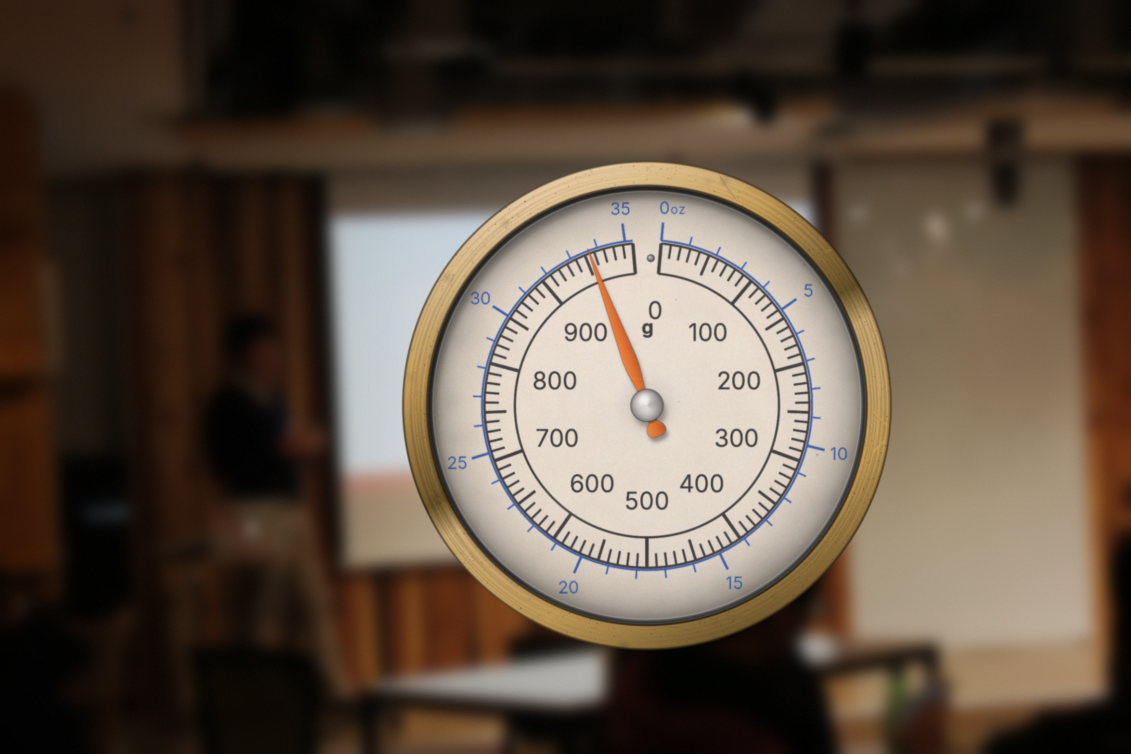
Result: 955 g
